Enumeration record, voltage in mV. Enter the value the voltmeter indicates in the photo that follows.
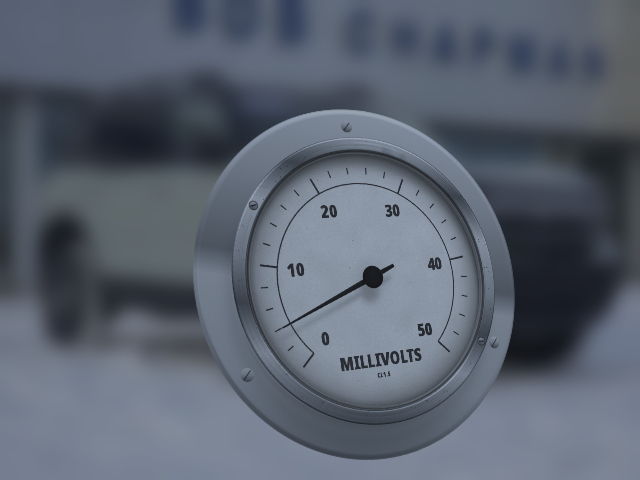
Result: 4 mV
